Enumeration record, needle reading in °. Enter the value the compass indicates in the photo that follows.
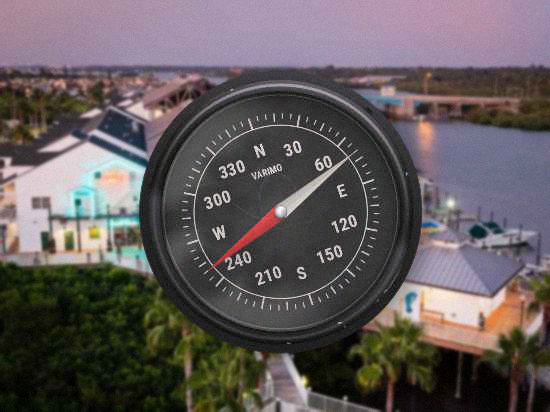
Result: 250 °
